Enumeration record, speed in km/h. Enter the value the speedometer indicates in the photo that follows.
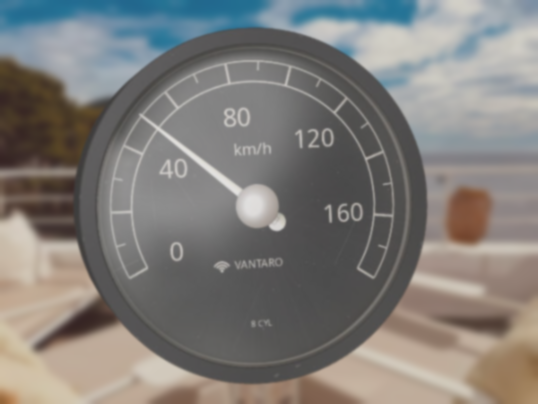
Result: 50 km/h
